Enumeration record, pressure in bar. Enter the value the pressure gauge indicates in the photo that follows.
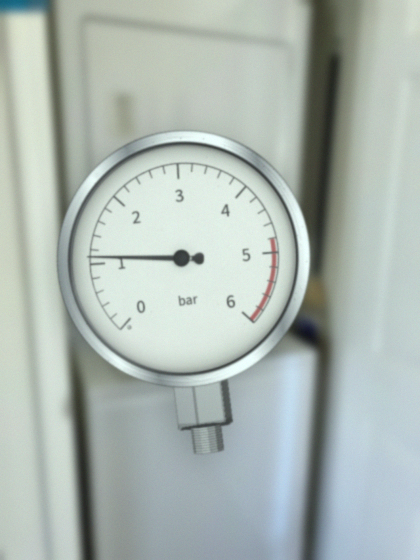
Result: 1.1 bar
